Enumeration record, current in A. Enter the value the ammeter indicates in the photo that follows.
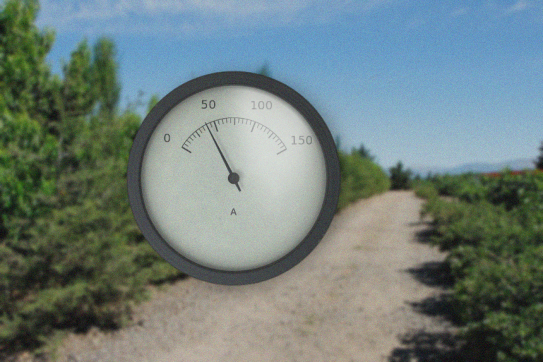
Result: 40 A
